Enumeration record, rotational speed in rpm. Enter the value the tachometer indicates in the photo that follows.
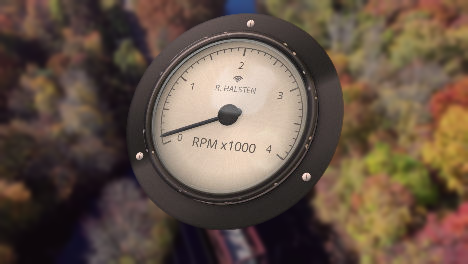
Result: 100 rpm
